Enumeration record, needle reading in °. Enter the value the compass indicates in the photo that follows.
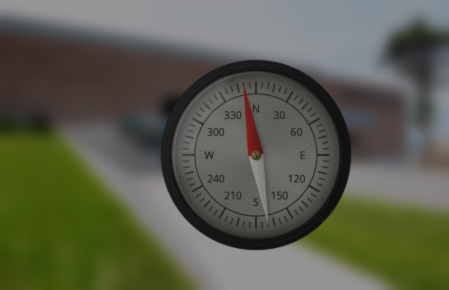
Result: 350 °
